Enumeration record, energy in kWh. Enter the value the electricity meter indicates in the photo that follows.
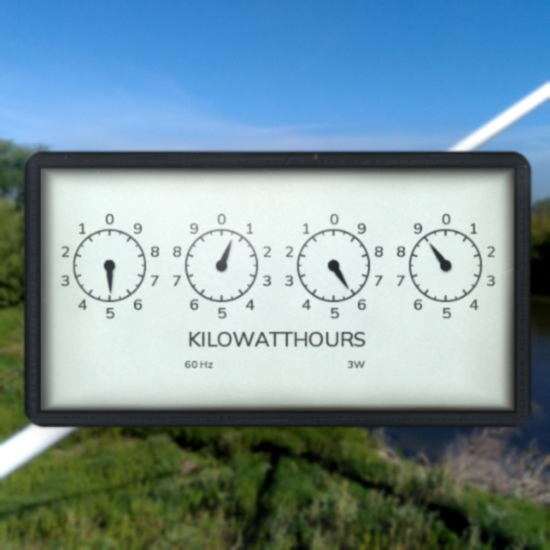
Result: 5059 kWh
